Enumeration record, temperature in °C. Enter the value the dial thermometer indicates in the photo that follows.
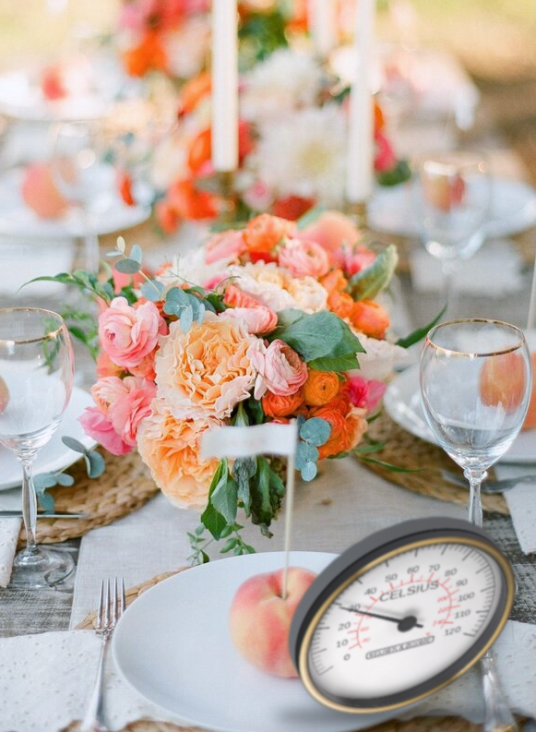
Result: 30 °C
